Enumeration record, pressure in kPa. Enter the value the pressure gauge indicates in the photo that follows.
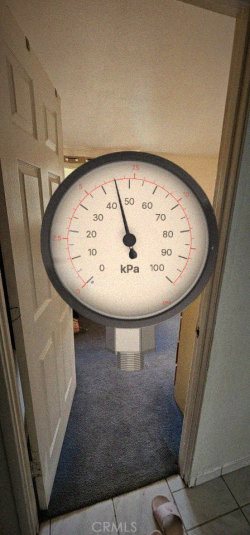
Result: 45 kPa
